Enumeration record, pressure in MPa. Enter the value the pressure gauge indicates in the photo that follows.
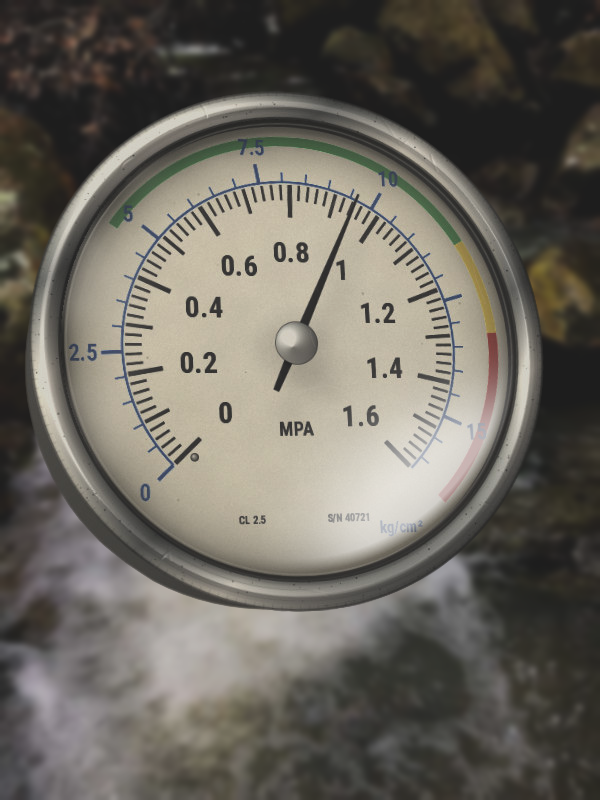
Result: 0.94 MPa
